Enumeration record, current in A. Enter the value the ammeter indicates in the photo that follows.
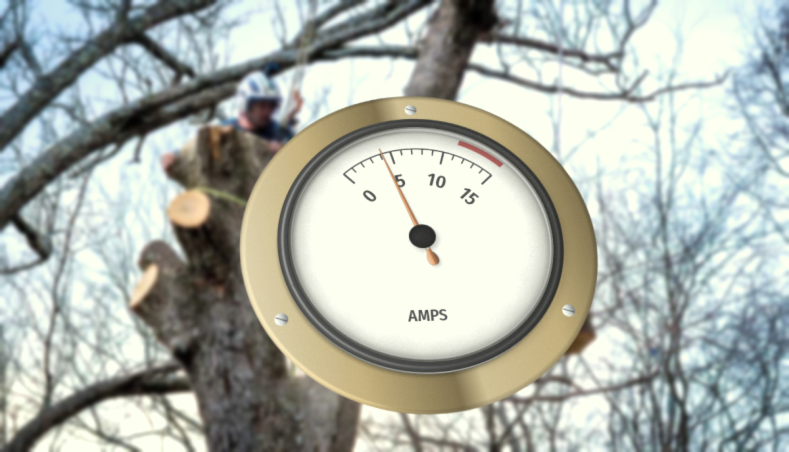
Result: 4 A
